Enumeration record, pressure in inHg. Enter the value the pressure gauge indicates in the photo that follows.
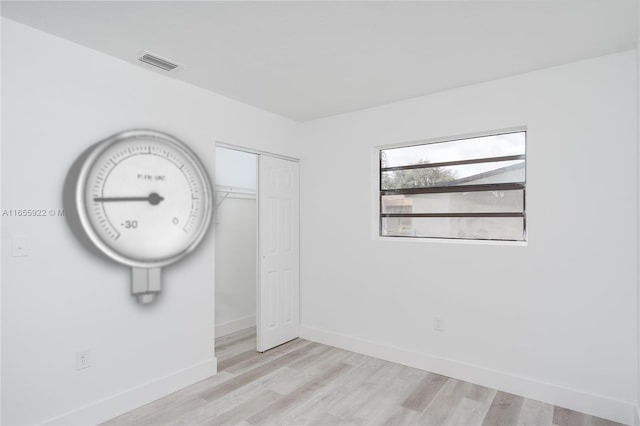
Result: -25 inHg
